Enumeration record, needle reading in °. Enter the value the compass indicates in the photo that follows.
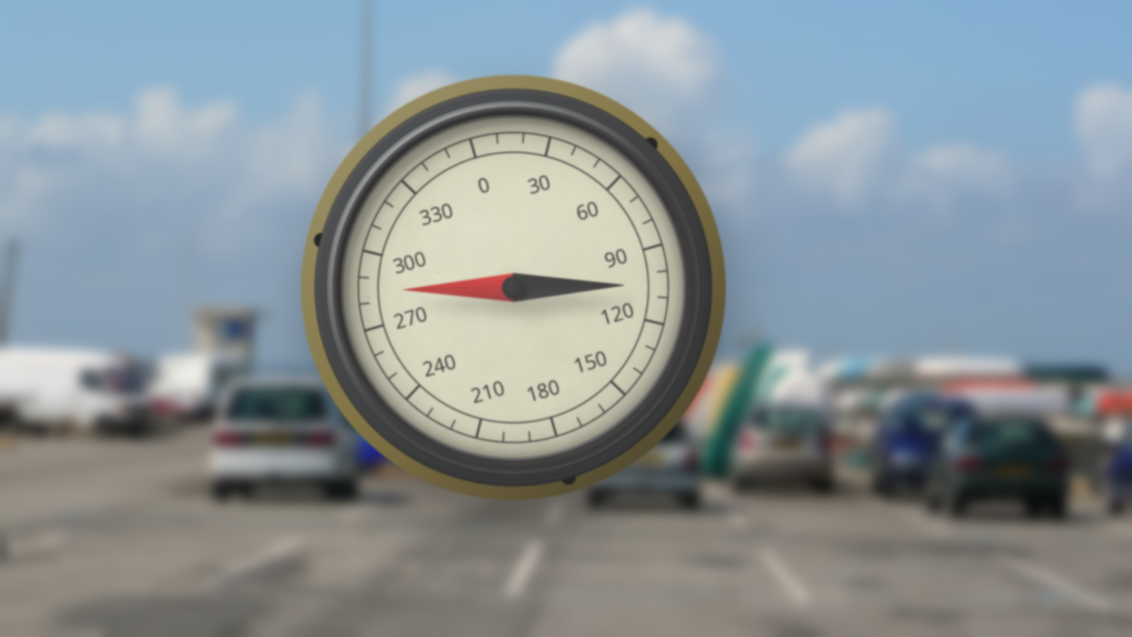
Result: 285 °
